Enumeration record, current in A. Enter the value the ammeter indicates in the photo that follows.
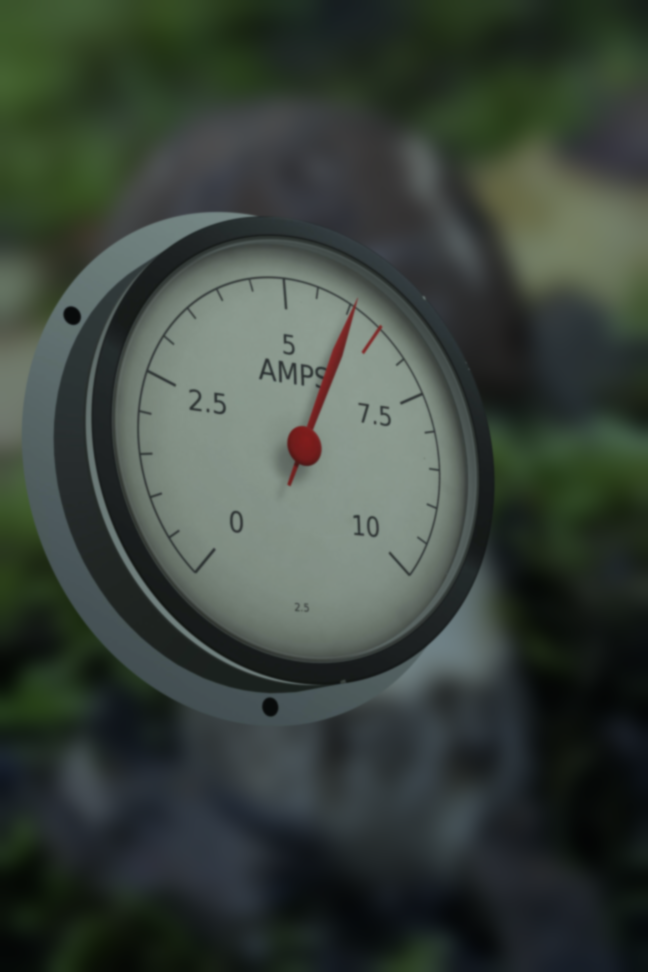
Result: 6 A
